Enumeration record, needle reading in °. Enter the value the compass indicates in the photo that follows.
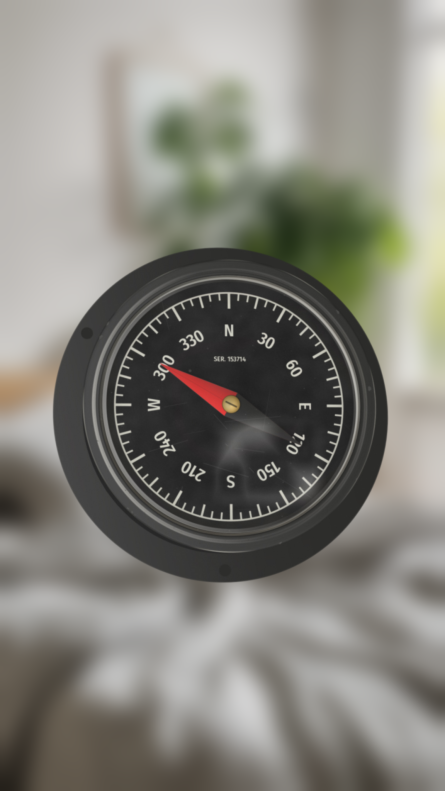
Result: 300 °
